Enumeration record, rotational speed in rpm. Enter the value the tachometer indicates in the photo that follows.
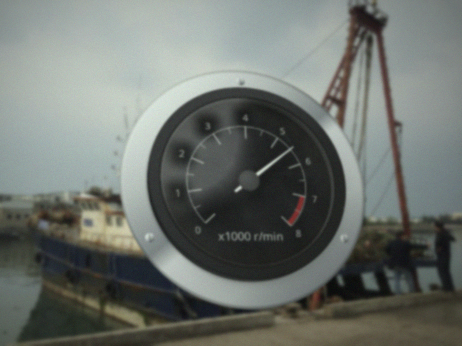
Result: 5500 rpm
